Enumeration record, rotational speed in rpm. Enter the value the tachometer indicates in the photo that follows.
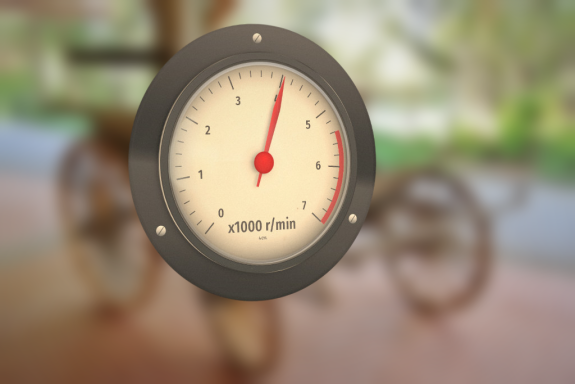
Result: 4000 rpm
